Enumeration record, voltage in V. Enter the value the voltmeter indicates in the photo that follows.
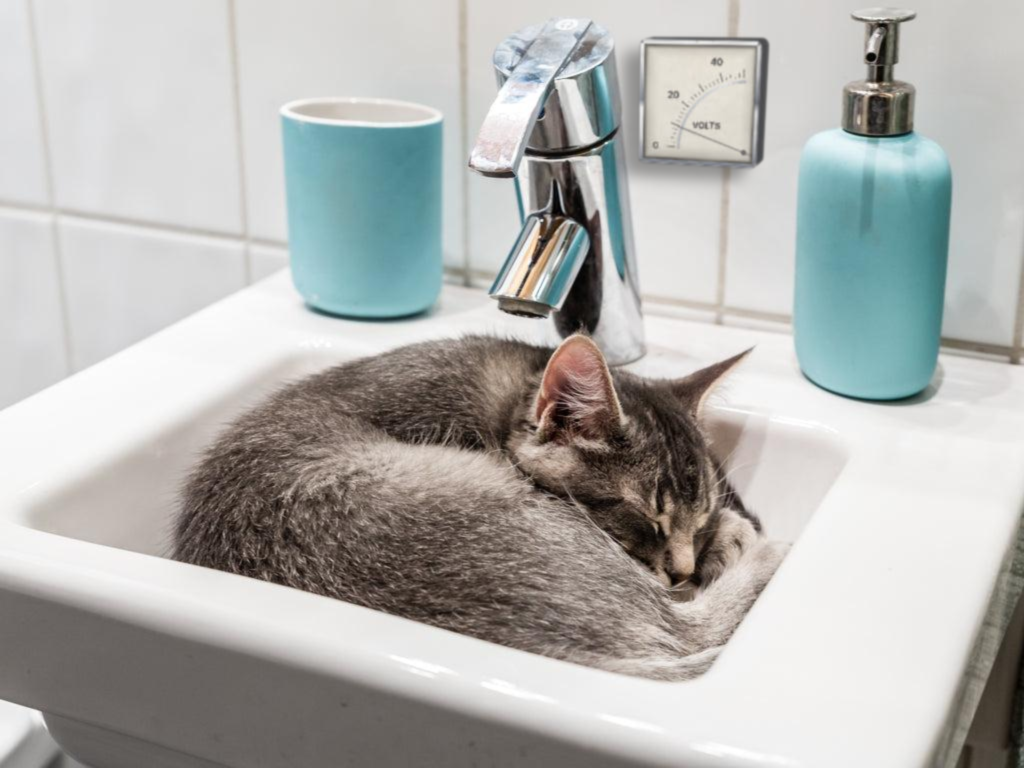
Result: 10 V
